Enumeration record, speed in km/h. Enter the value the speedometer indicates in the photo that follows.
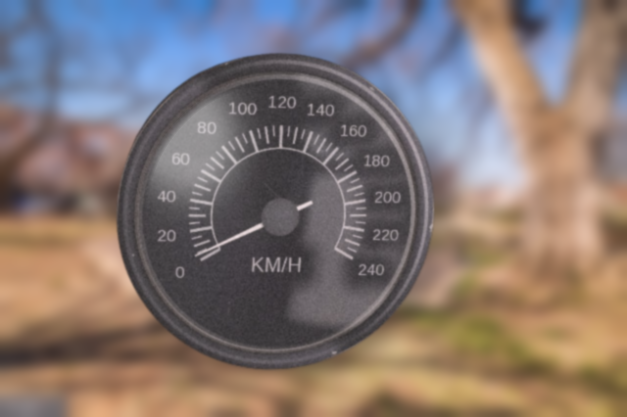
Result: 5 km/h
